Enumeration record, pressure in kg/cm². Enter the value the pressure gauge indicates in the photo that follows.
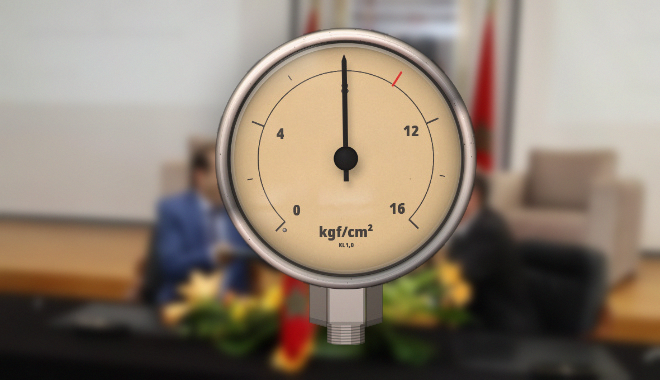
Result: 8 kg/cm²
